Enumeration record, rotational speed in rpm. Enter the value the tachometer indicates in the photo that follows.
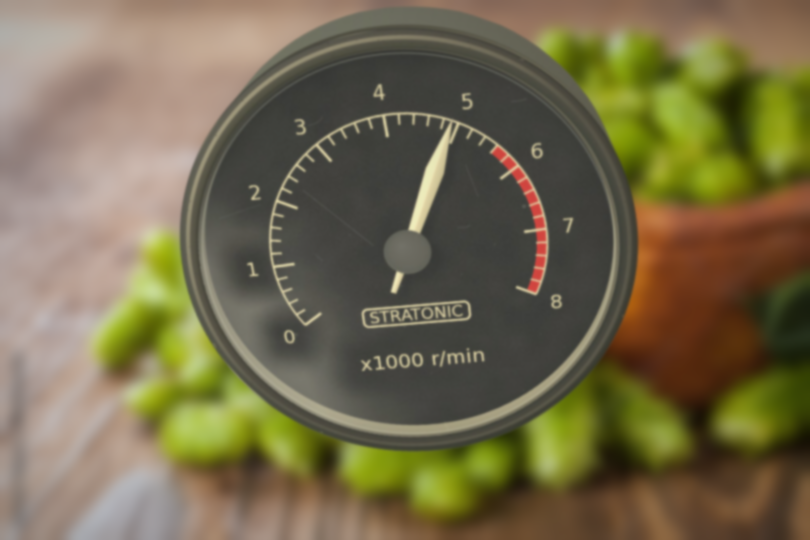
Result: 4900 rpm
